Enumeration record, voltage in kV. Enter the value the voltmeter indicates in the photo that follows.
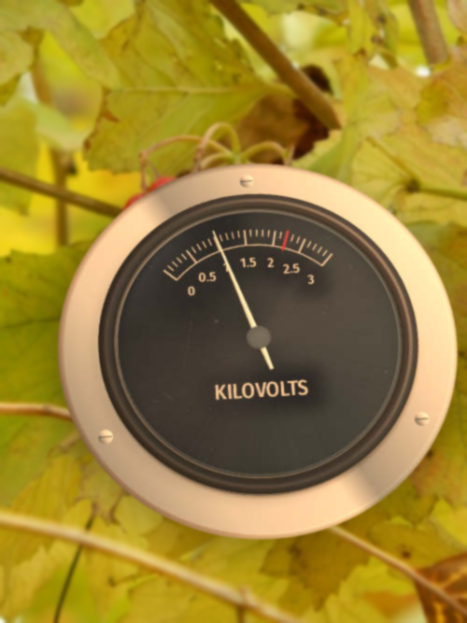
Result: 1 kV
